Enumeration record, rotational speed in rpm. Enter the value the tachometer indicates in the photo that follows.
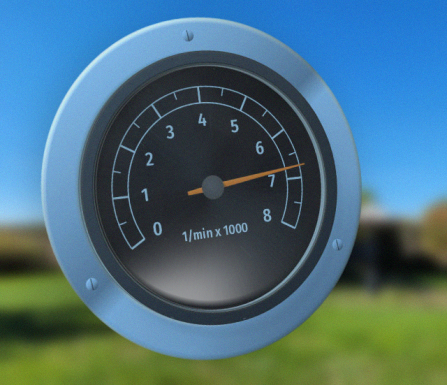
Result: 6750 rpm
